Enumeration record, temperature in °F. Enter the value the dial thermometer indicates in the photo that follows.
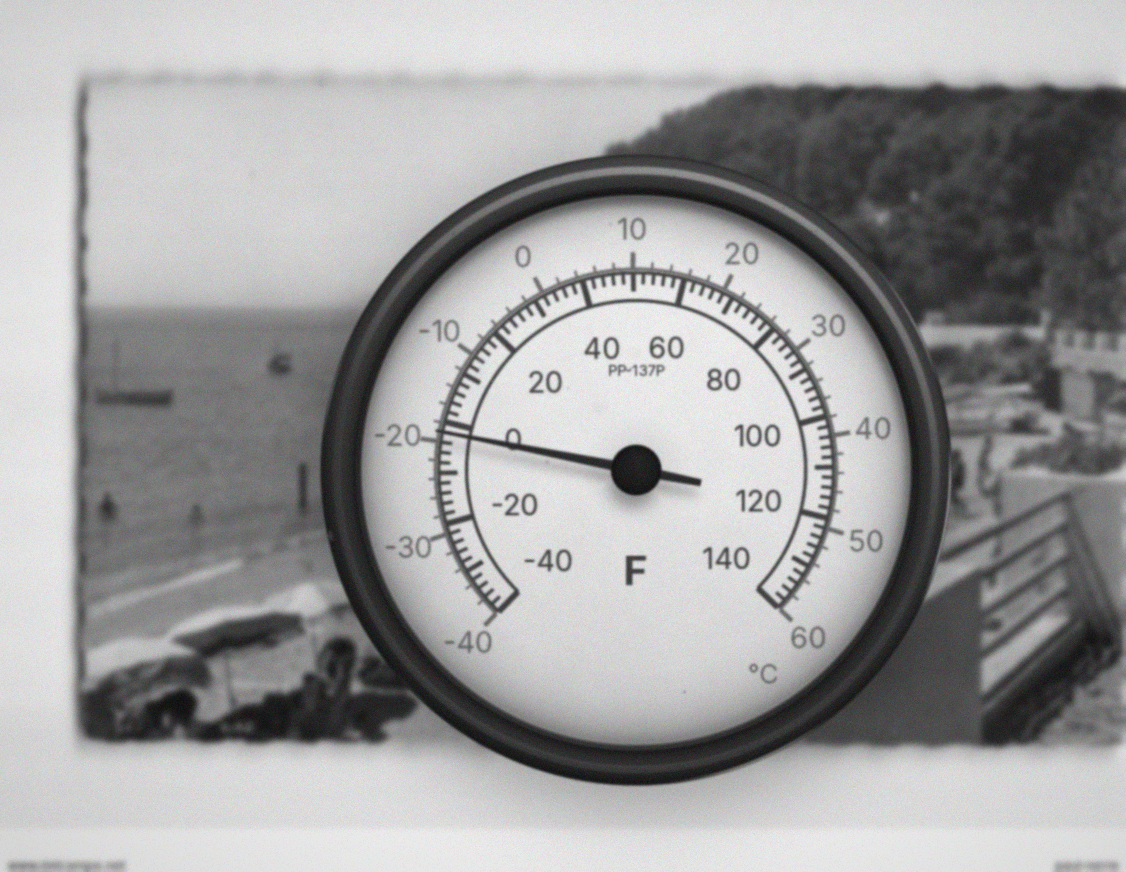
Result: -2 °F
